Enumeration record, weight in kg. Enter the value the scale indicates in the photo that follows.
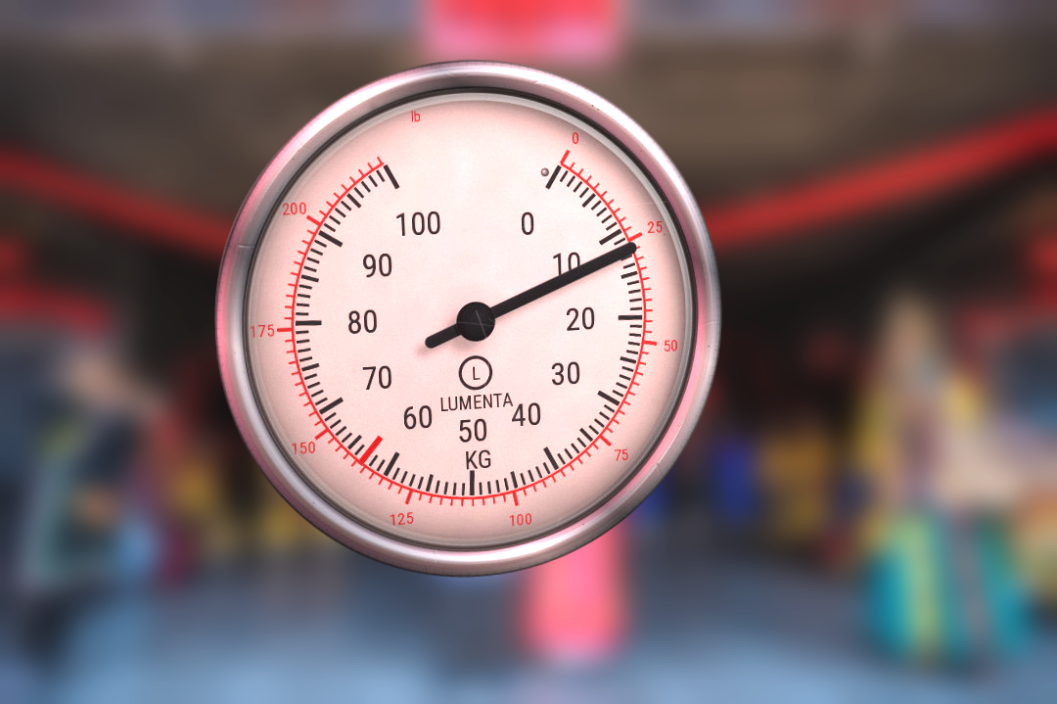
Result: 12 kg
